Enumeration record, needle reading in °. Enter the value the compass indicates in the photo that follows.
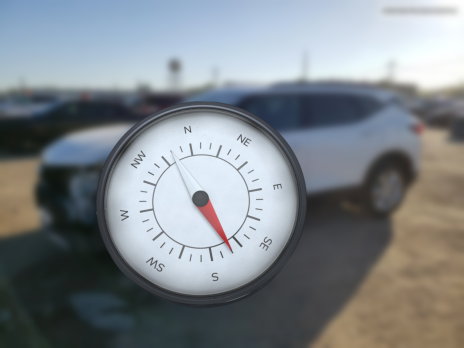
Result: 160 °
